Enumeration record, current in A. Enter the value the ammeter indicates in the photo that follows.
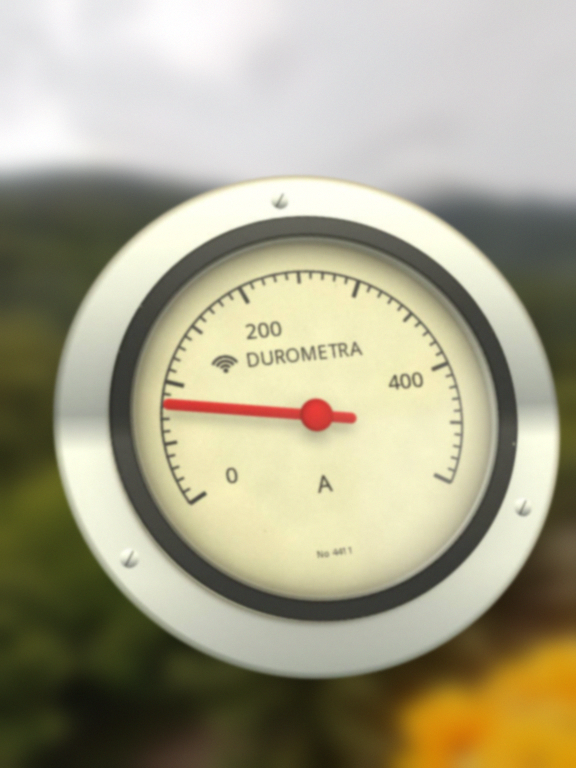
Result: 80 A
